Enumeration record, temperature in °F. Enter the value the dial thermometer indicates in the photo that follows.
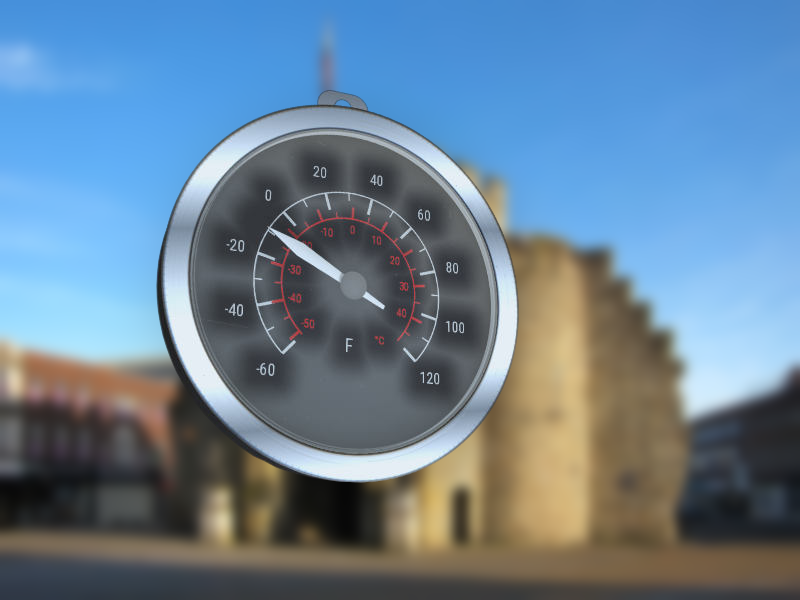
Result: -10 °F
